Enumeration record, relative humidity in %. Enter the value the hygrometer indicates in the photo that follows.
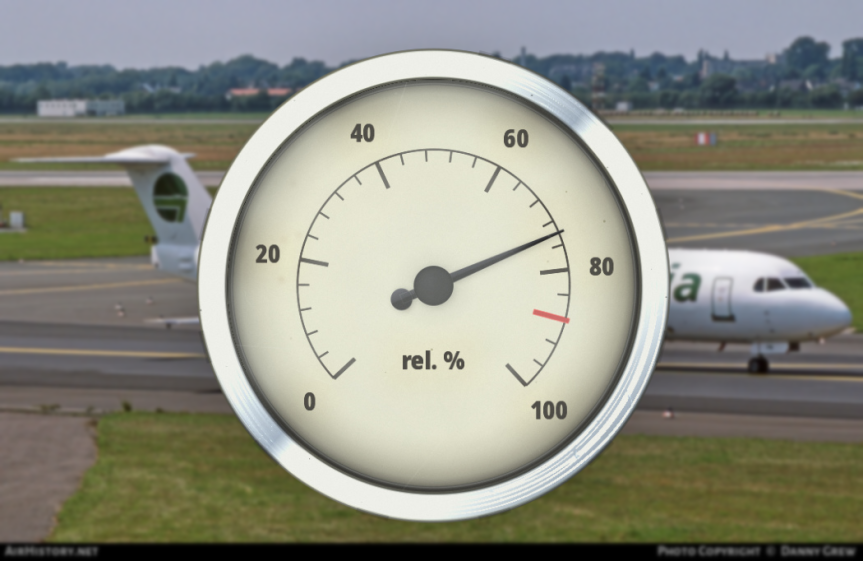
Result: 74 %
